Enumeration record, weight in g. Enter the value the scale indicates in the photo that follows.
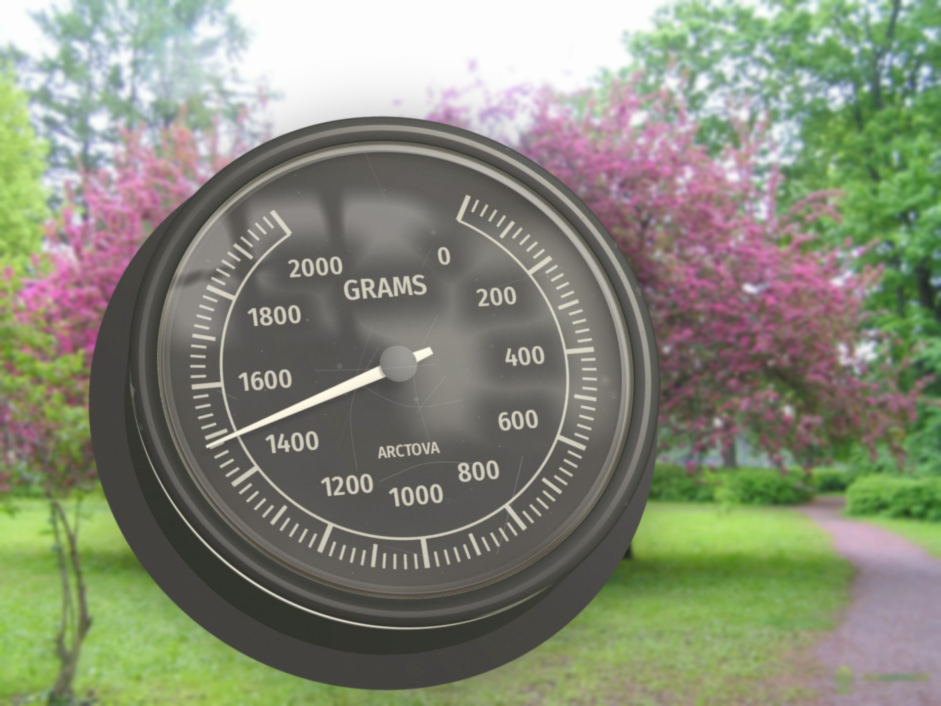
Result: 1480 g
